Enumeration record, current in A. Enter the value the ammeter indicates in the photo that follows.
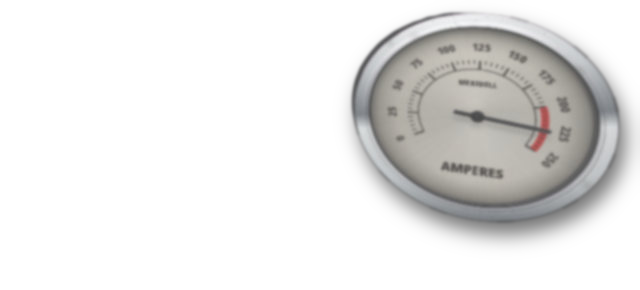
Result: 225 A
